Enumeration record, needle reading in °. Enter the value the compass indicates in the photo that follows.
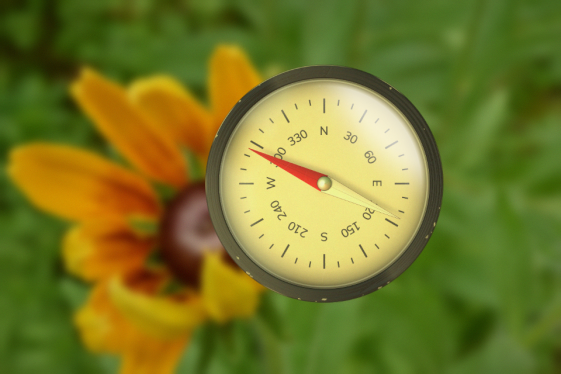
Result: 295 °
